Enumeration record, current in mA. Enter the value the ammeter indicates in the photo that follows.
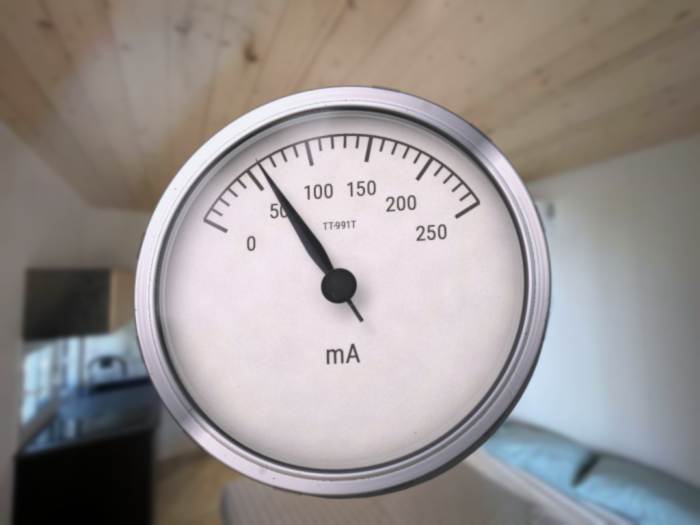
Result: 60 mA
